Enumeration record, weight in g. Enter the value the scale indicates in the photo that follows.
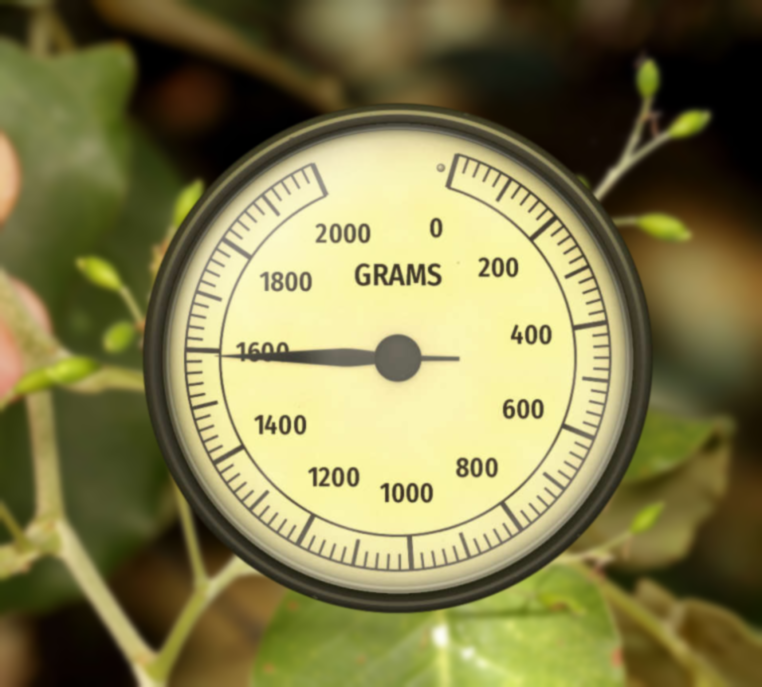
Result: 1590 g
